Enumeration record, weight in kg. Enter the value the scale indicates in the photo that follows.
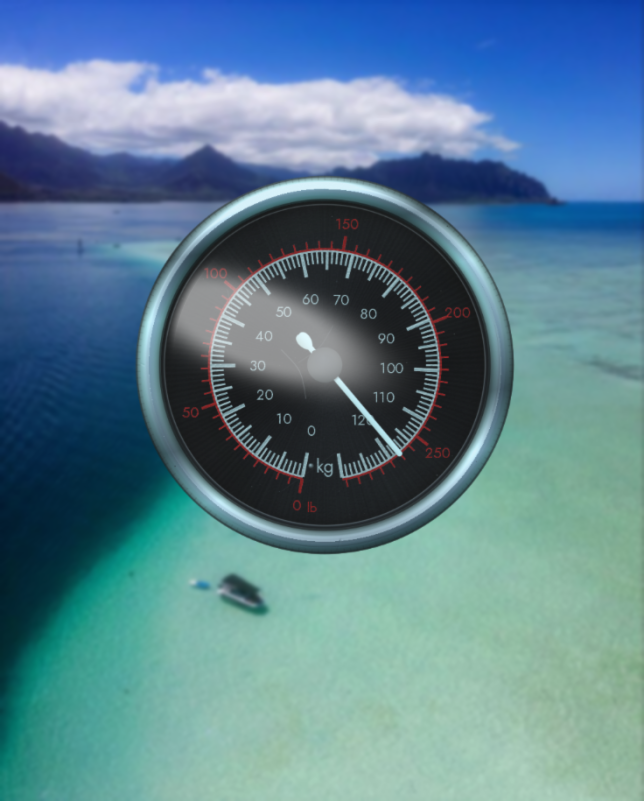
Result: 118 kg
